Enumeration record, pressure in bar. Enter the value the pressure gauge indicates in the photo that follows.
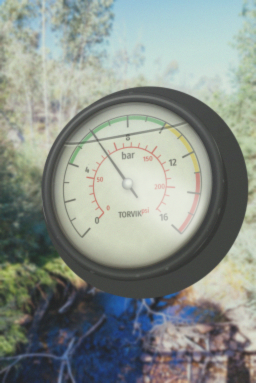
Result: 6 bar
